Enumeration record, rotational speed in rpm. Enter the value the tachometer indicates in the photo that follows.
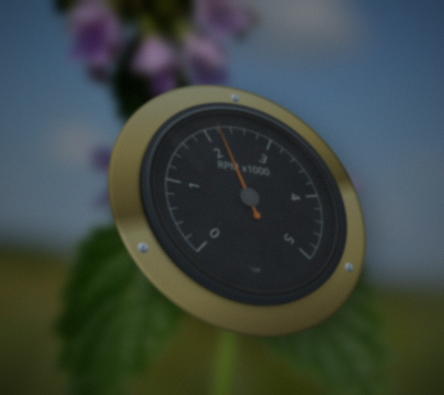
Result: 2200 rpm
